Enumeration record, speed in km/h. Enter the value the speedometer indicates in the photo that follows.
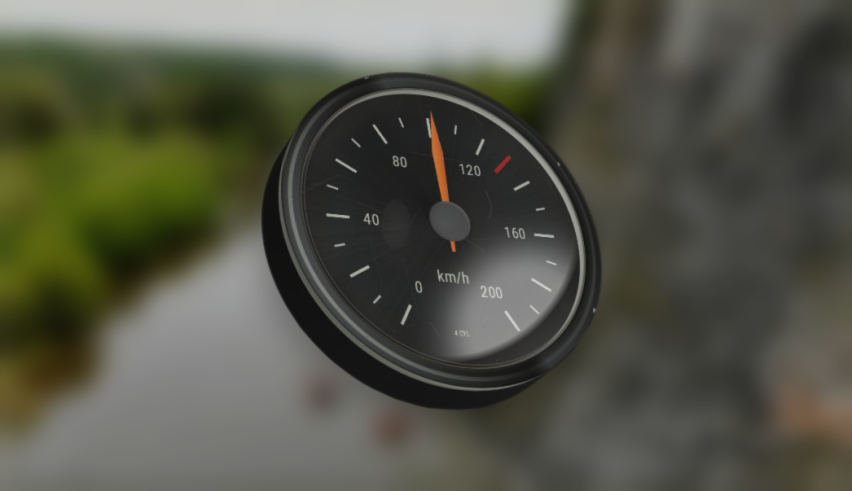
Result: 100 km/h
